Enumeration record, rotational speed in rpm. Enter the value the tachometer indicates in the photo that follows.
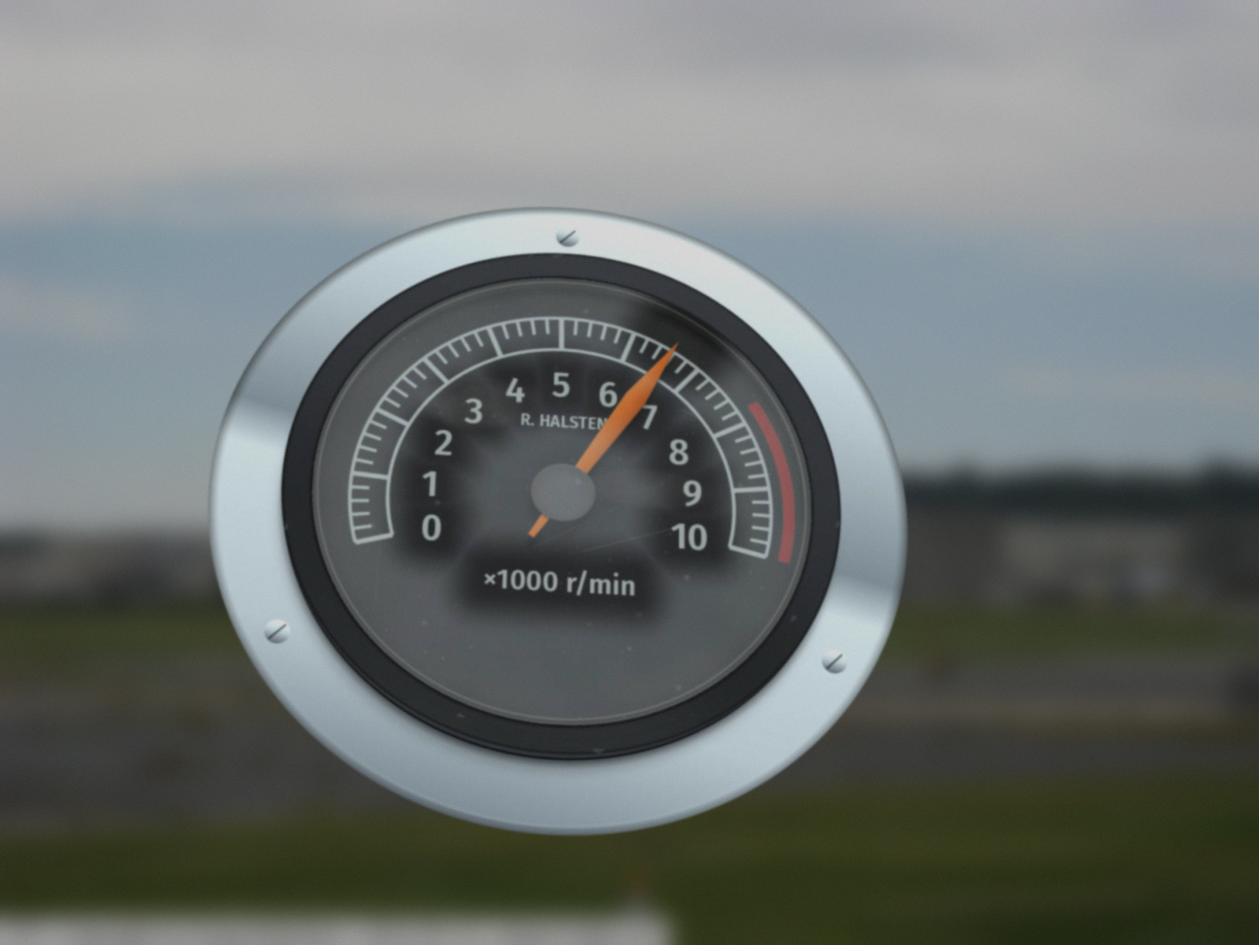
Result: 6600 rpm
